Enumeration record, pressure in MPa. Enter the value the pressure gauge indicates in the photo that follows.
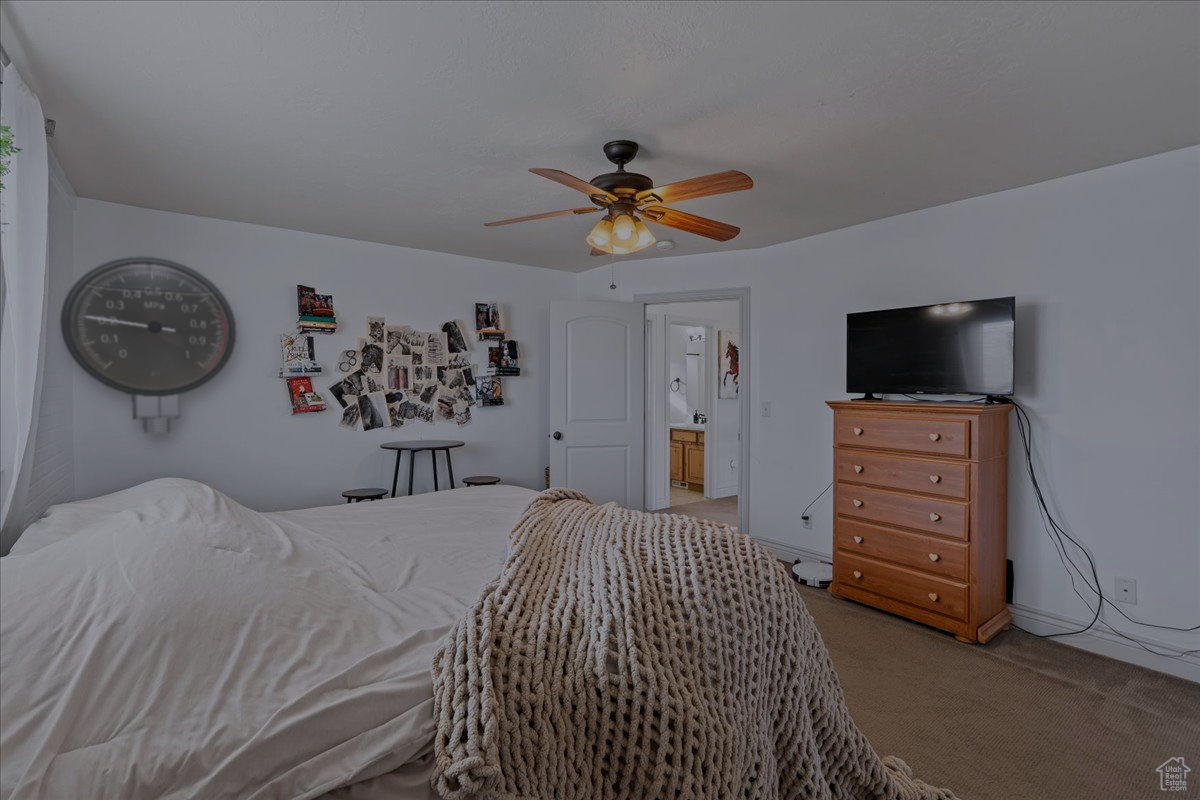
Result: 0.2 MPa
